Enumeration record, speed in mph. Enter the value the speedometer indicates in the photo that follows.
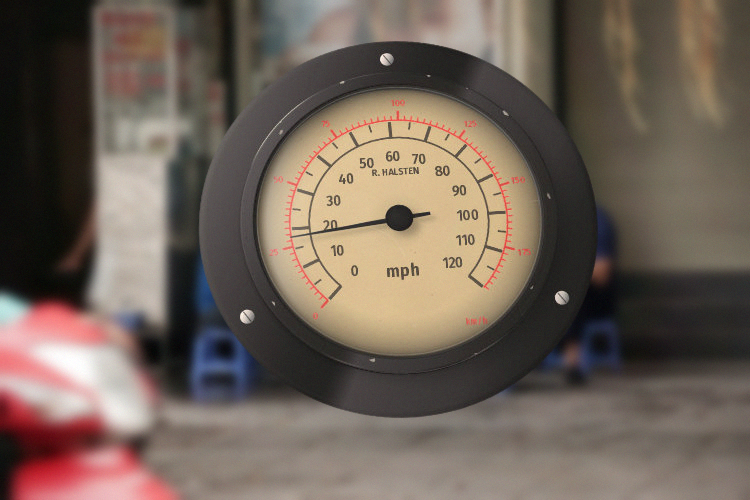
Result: 17.5 mph
